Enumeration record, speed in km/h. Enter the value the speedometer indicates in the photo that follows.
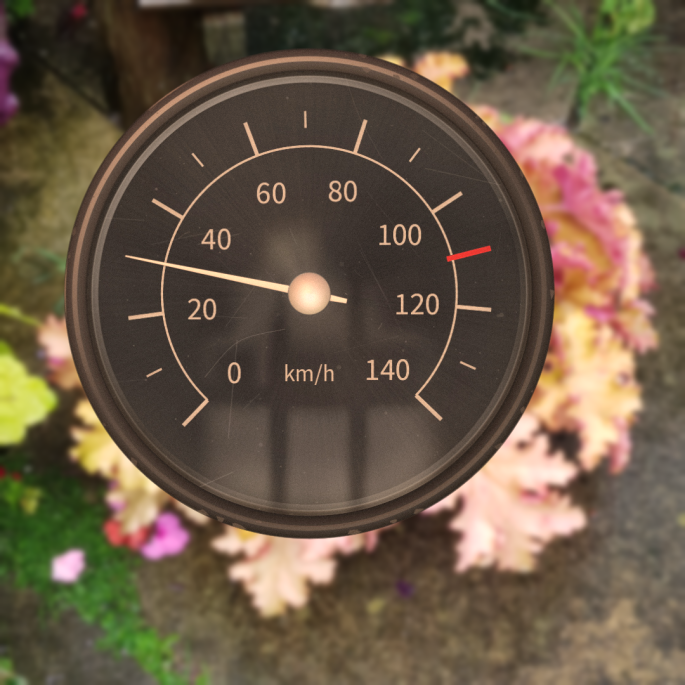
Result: 30 km/h
